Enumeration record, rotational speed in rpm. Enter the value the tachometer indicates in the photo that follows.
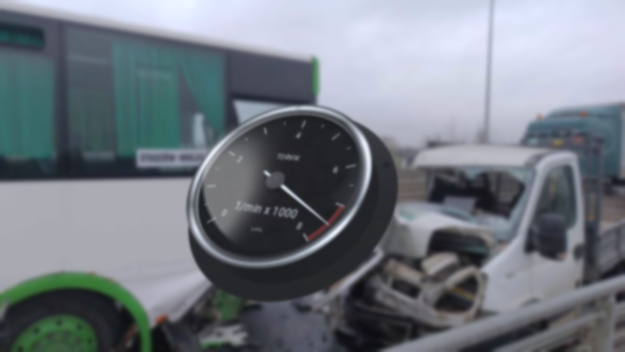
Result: 7500 rpm
